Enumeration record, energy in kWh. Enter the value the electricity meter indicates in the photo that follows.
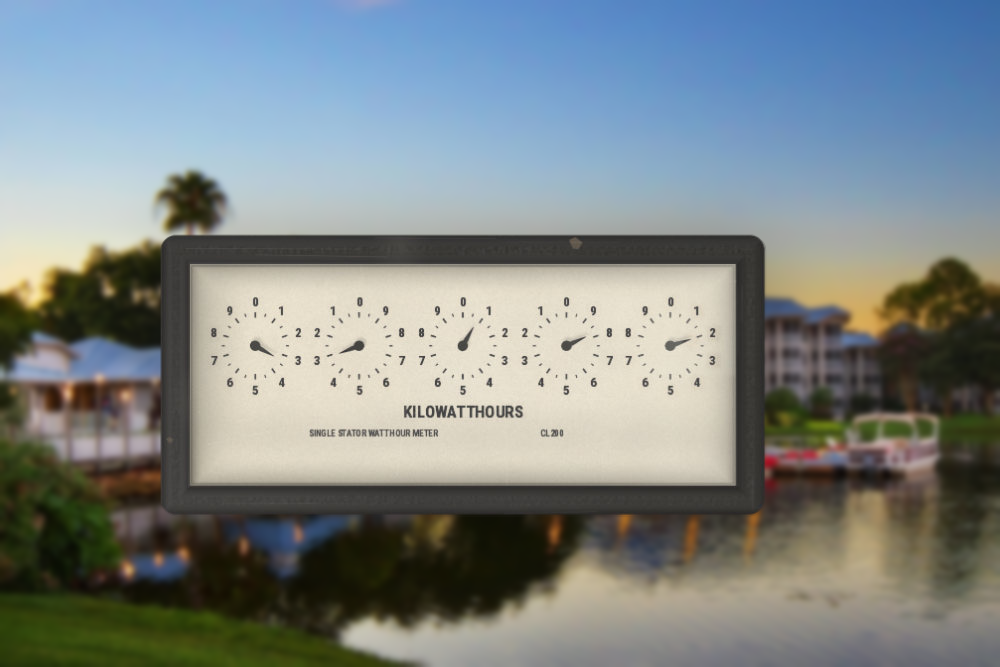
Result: 33082 kWh
